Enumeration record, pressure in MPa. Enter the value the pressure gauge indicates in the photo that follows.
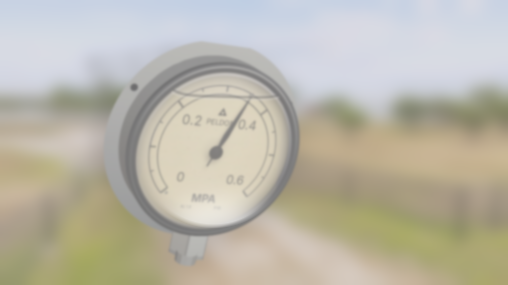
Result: 0.35 MPa
